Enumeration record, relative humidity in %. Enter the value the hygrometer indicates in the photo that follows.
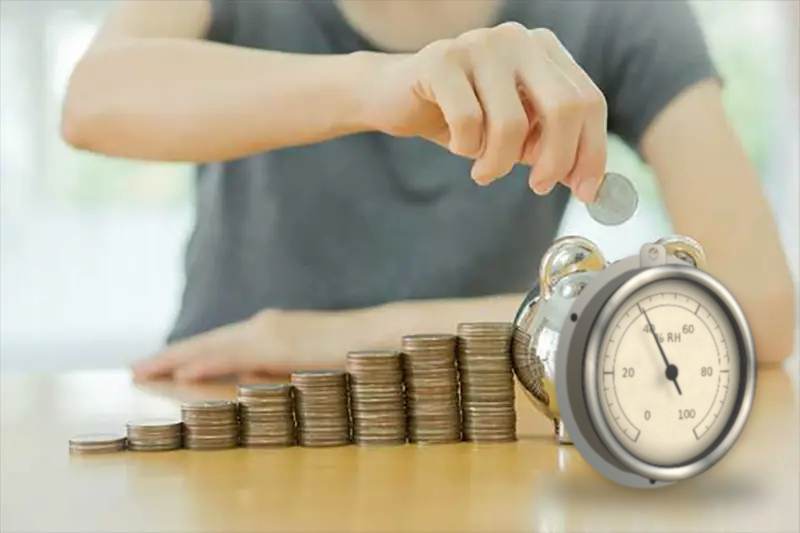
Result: 40 %
